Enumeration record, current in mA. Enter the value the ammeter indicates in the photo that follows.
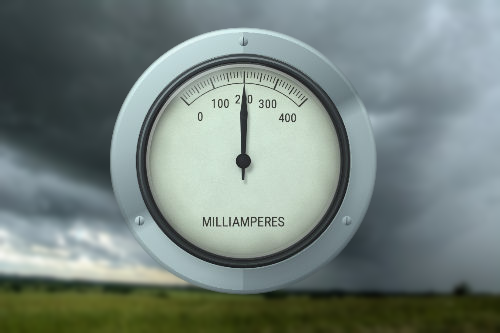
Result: 200 mA
